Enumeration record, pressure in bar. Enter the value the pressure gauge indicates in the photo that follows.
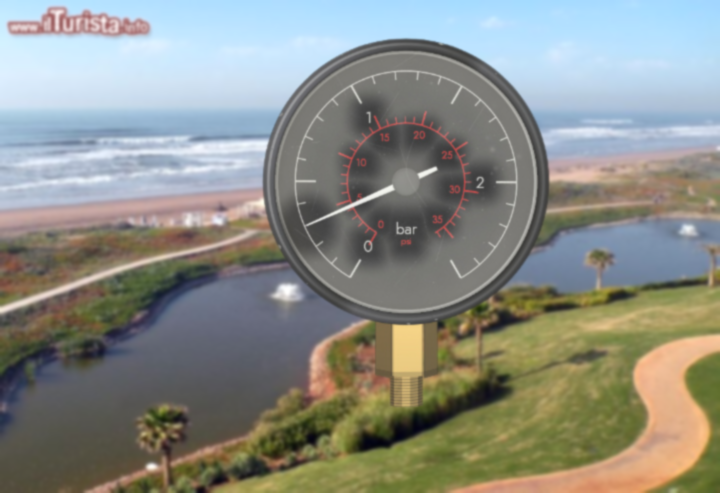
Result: 0.3 bar
